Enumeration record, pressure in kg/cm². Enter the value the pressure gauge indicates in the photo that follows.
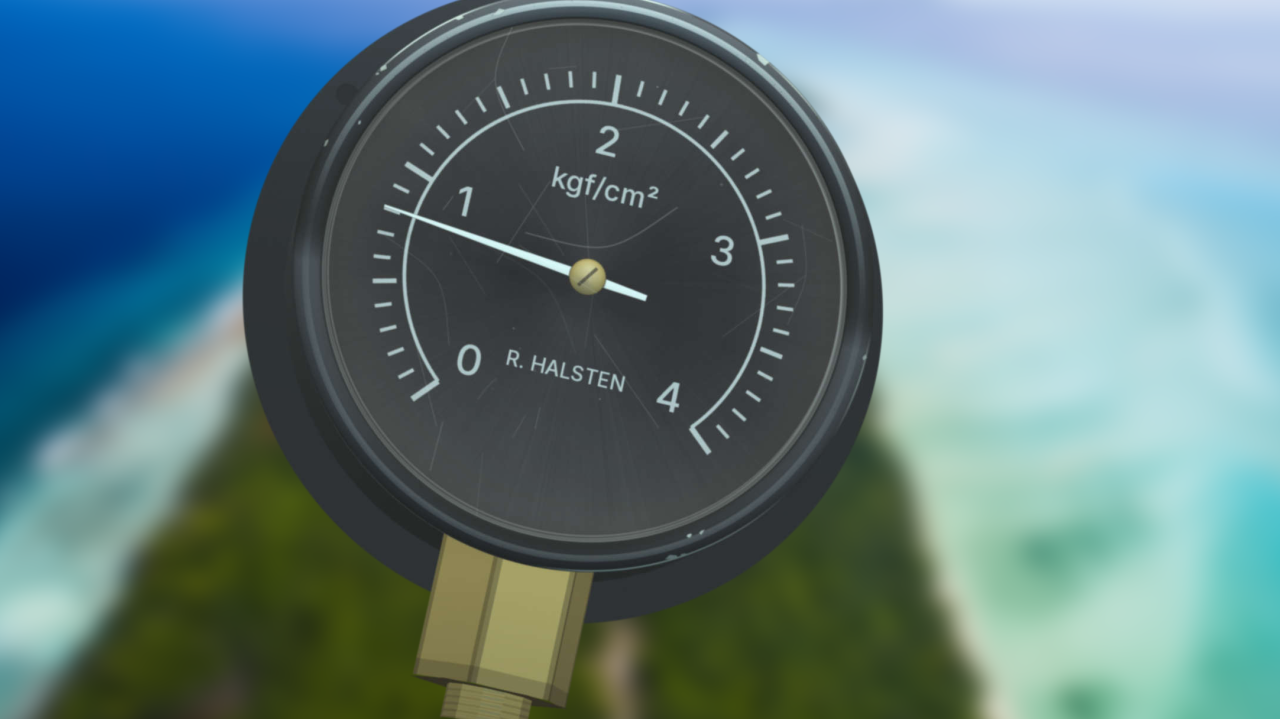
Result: 0.8 kg/cm²
